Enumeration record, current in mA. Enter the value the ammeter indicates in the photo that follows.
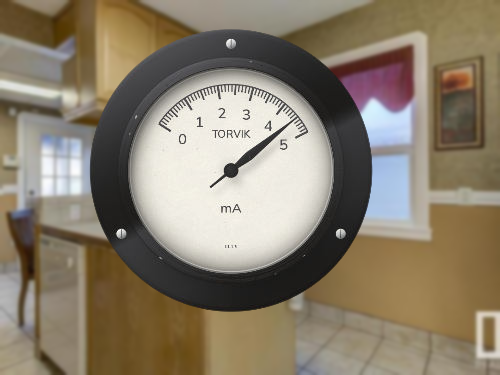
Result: 4.5 mA
